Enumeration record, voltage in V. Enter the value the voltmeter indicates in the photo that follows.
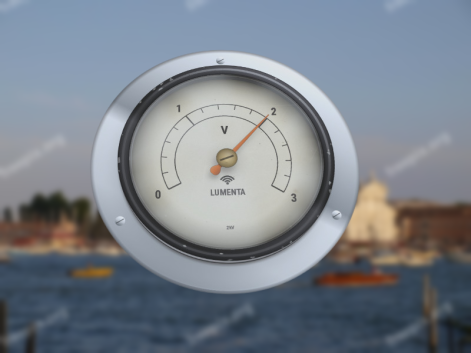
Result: 2 V
